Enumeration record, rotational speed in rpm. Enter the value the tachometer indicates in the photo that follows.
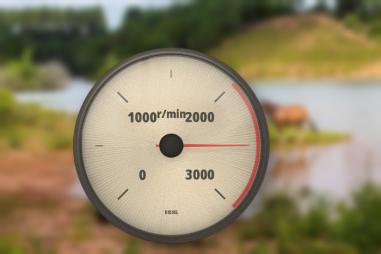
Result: 2500 rpm
